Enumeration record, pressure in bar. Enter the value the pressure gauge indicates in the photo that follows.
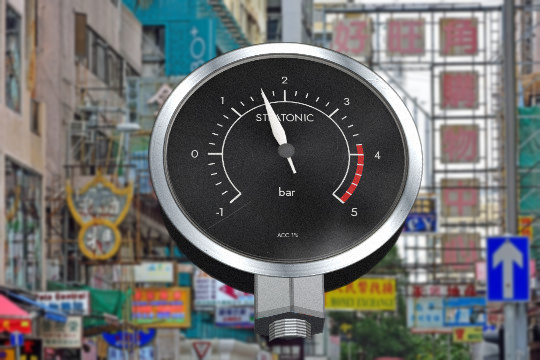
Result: 1.6 bar
